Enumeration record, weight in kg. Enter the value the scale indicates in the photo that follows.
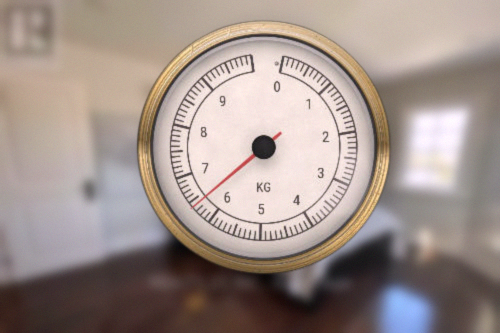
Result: 6.4 kg
